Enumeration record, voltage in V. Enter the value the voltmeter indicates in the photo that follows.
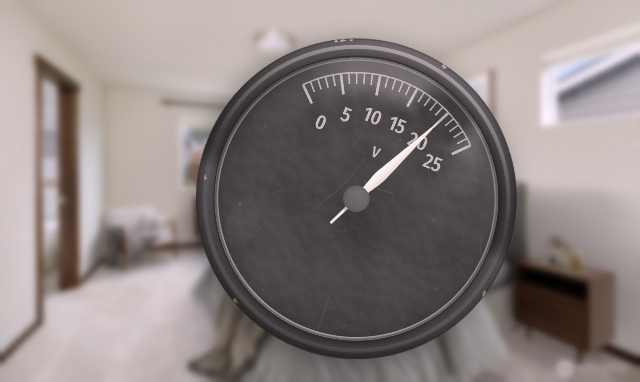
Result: 20 V
